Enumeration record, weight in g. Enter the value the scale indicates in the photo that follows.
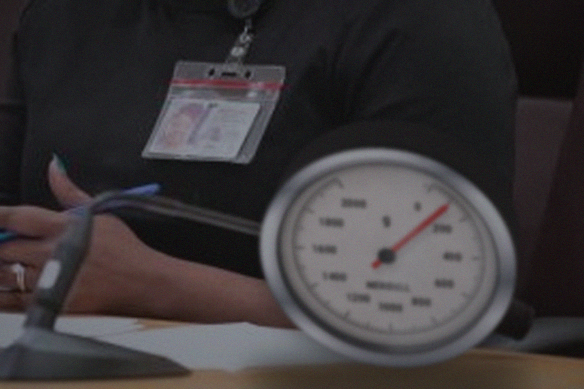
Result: 100 g
